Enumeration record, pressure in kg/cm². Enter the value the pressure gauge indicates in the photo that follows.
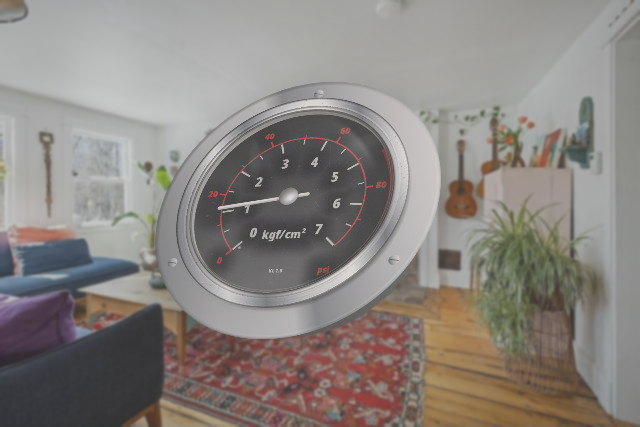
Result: 1 kg/cm²
